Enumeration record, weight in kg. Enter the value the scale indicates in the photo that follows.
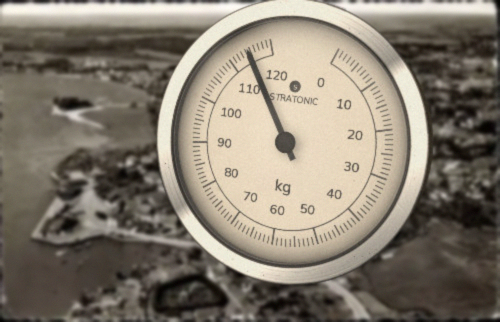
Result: 115 kg
